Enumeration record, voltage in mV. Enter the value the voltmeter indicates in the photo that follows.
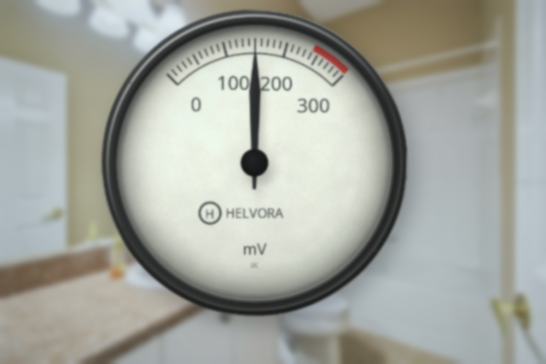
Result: 150 mV
